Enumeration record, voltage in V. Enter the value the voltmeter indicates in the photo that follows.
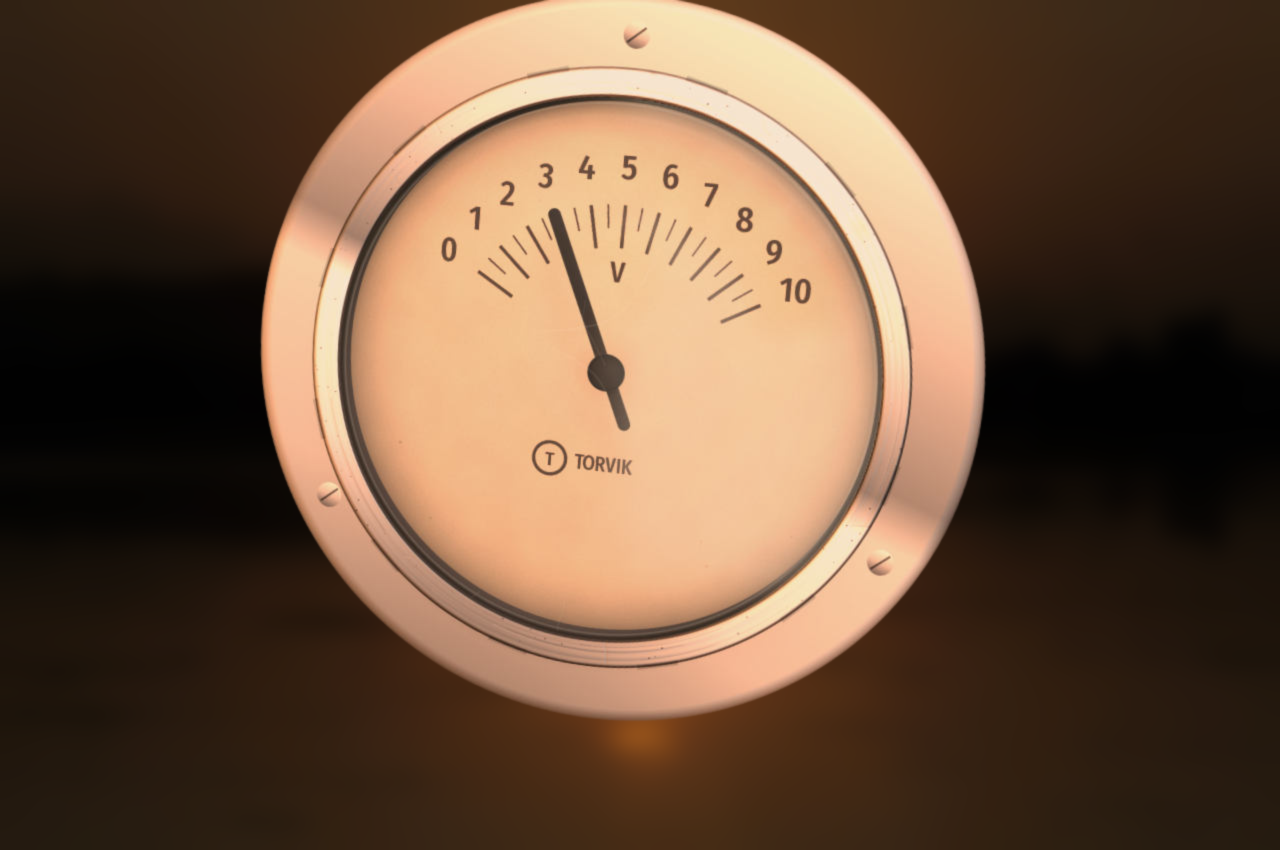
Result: 3 V
